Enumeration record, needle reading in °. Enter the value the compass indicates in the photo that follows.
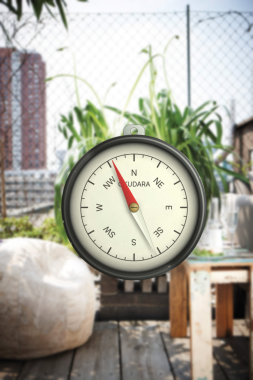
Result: 335 °
